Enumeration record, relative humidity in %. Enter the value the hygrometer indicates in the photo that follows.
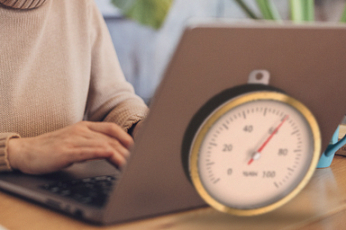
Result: 60 %
